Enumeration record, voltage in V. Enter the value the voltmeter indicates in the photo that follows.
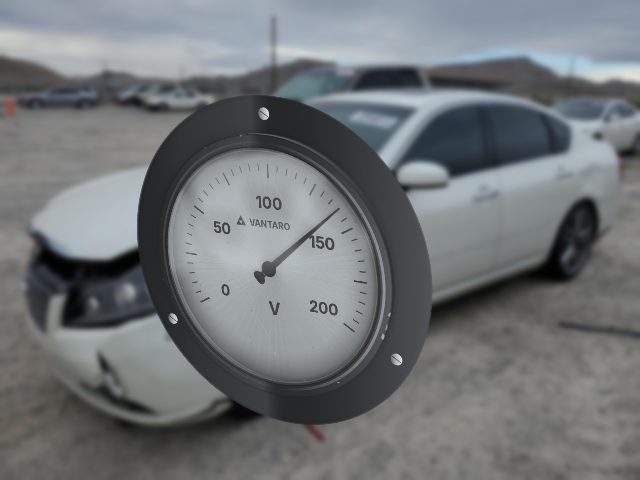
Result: 140 V
